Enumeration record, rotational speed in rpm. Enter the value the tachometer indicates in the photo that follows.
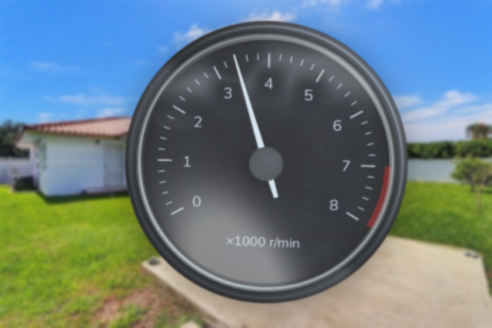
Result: 3400 rpm
